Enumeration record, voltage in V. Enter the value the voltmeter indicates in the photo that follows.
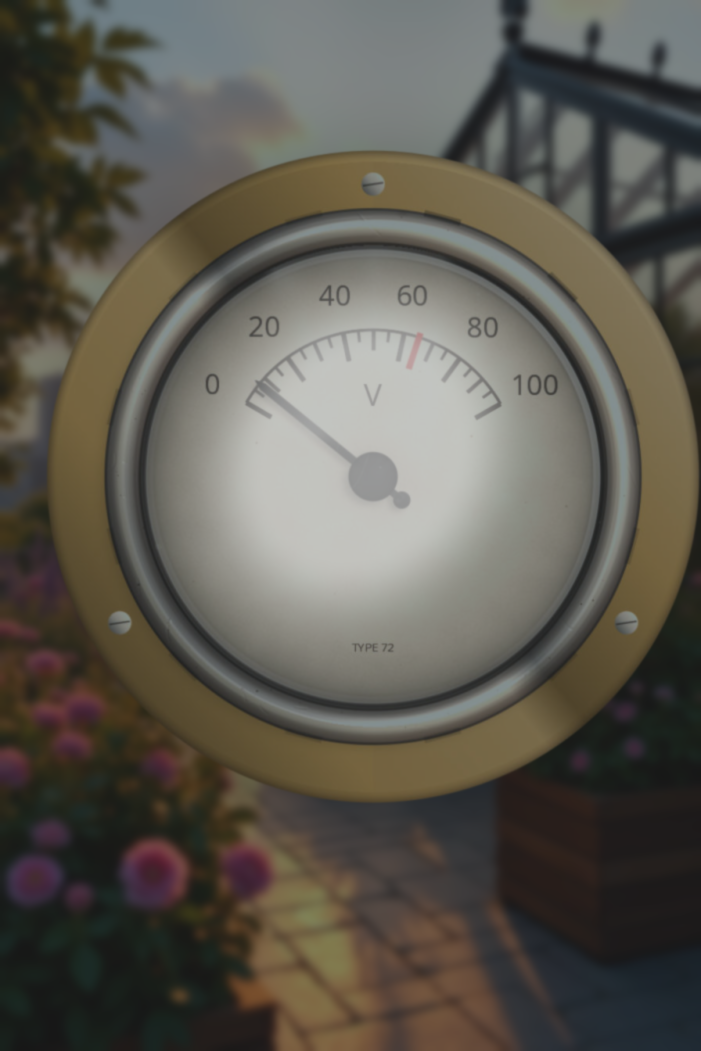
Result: 7.5 V
